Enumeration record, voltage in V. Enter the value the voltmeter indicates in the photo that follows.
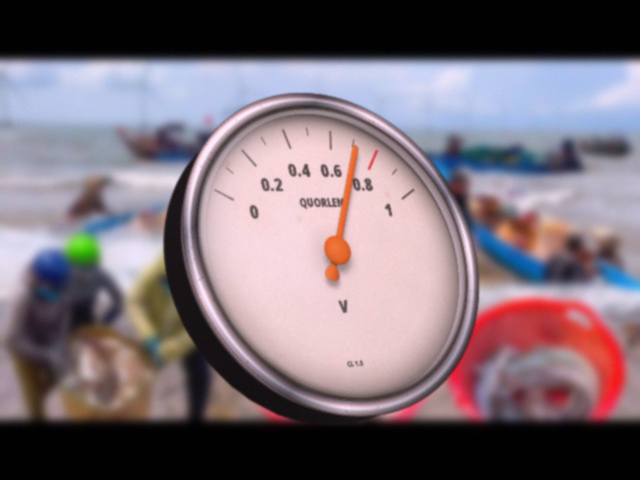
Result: 0.7 V
